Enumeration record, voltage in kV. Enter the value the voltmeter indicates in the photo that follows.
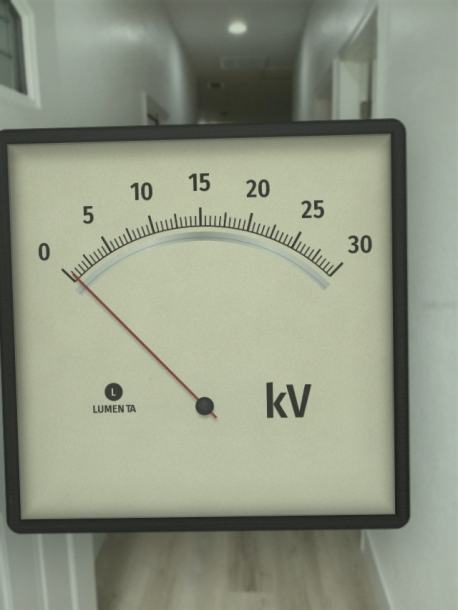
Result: 0.5 kV
